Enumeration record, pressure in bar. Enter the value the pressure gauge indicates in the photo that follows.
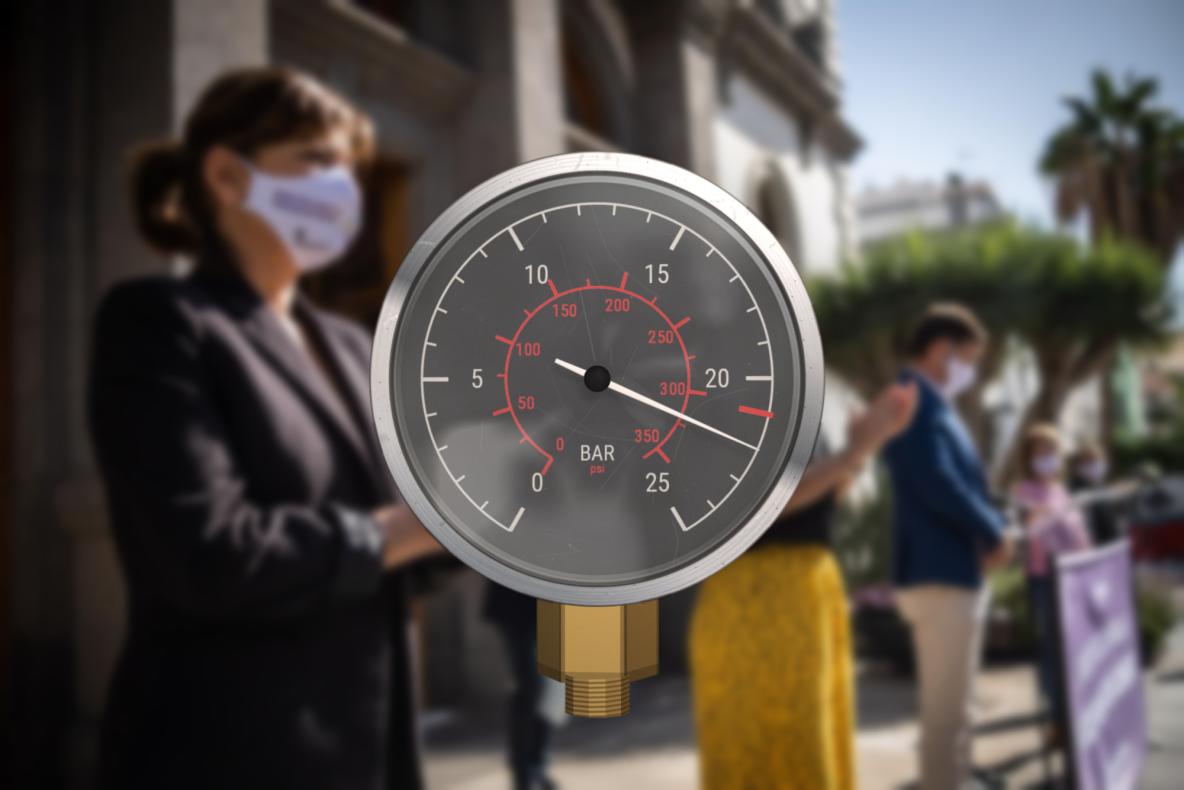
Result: 22 bar
